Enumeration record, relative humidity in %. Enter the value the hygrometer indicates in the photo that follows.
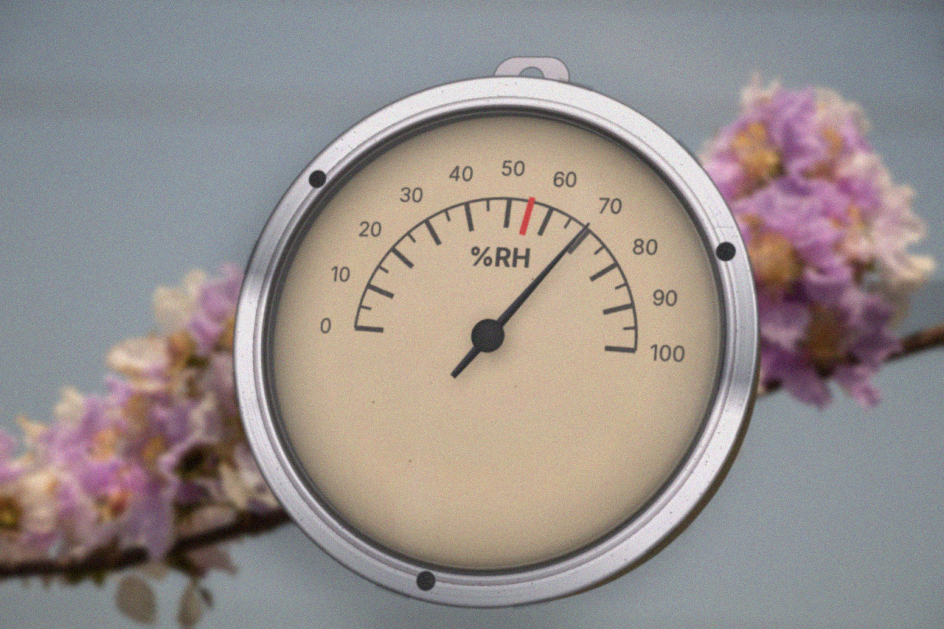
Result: 70 %
